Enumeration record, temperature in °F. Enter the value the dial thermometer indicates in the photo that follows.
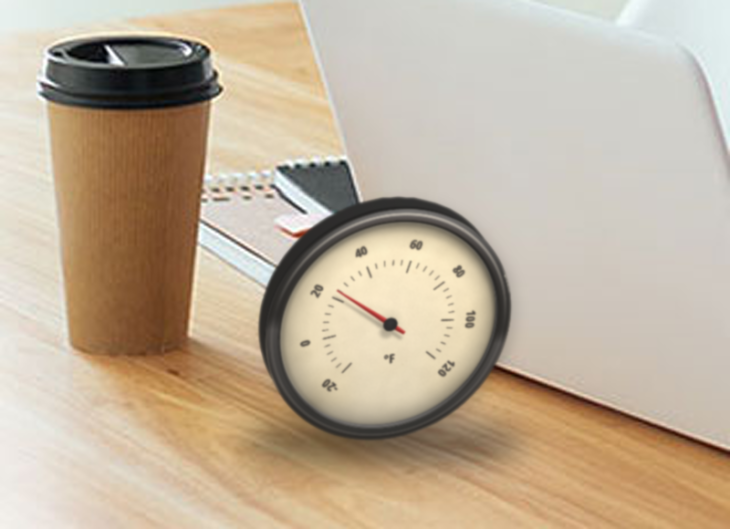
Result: 24 °F
